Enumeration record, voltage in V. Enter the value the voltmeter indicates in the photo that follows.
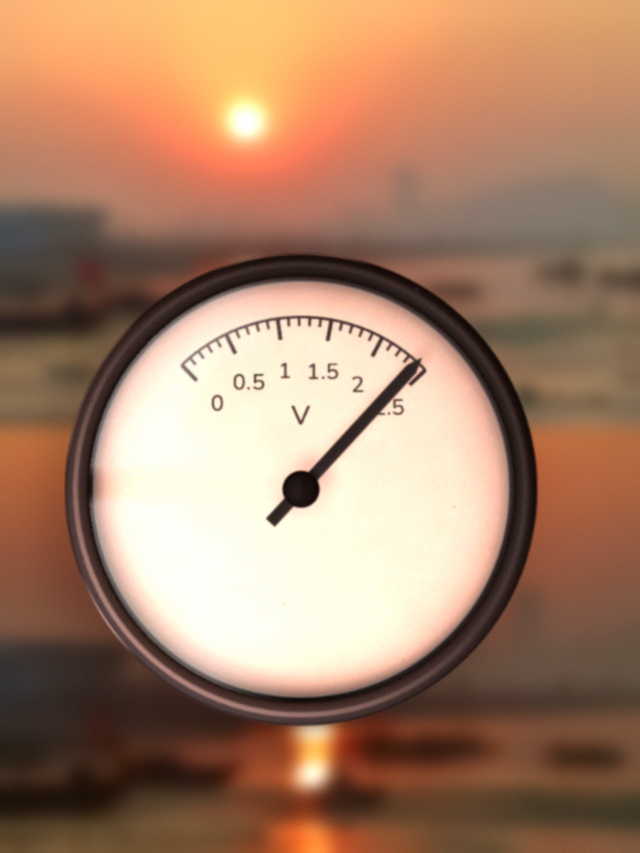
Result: 2.4 V
